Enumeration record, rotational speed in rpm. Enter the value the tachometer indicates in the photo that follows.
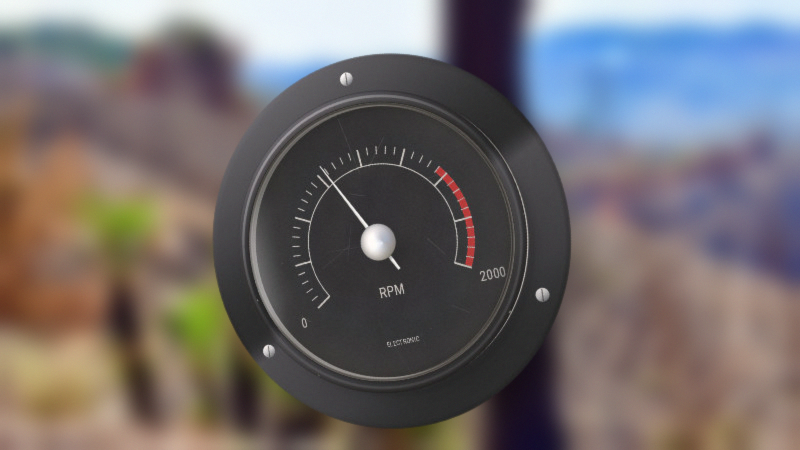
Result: 800 rpm
